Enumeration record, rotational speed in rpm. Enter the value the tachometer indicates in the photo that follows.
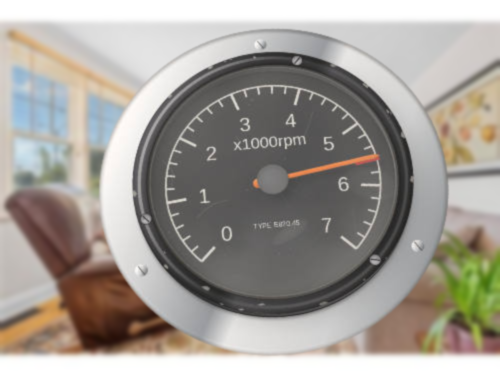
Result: 5600 rpm
